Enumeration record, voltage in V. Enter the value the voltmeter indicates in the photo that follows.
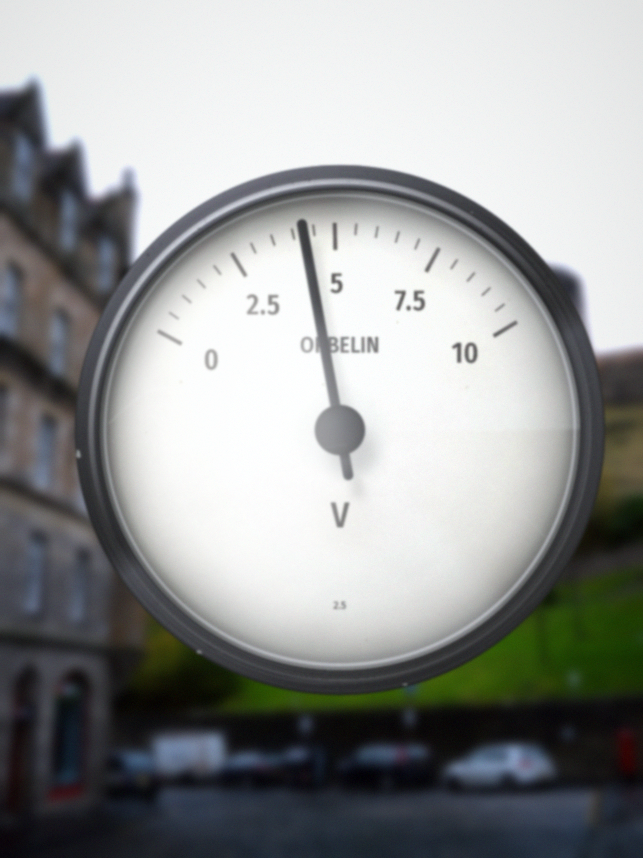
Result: 4.25 V
